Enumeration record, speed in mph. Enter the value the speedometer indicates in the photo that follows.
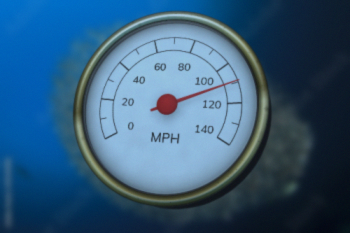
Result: 110 mph
